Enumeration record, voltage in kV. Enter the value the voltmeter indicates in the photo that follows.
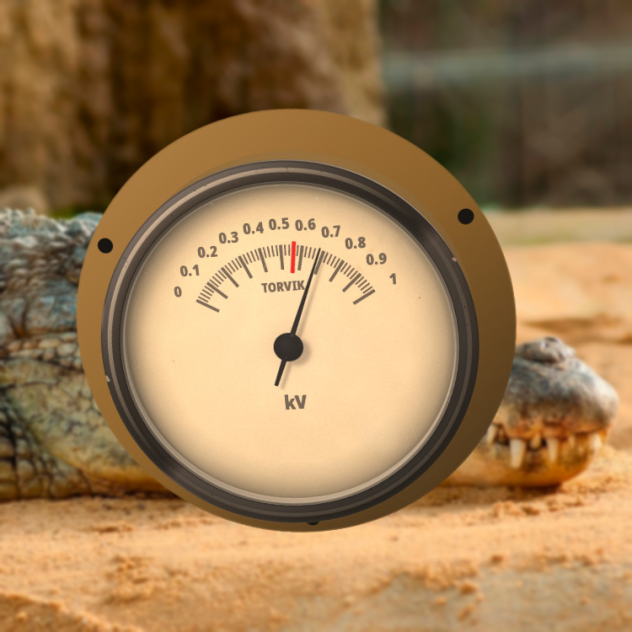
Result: 0.68 kV
